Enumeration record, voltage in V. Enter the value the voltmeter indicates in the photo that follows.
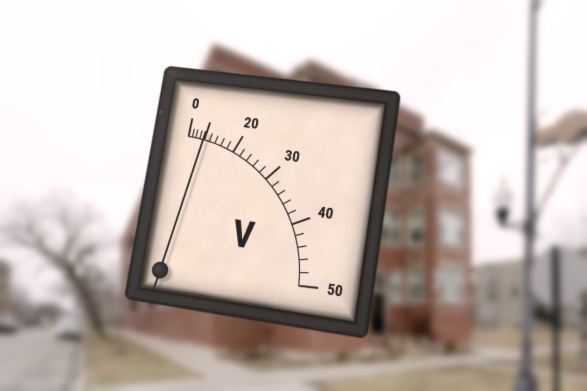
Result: 10 V
